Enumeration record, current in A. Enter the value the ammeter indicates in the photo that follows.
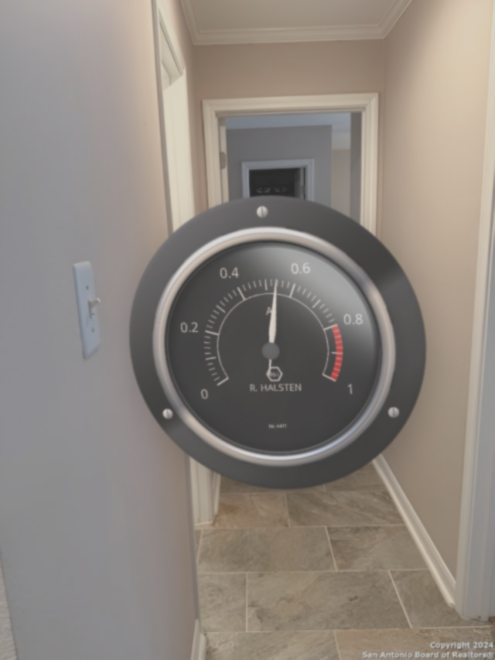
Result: 0.54 A
